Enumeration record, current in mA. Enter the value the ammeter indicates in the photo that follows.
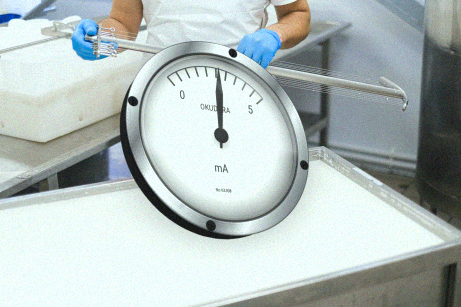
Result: 2.5 mA
